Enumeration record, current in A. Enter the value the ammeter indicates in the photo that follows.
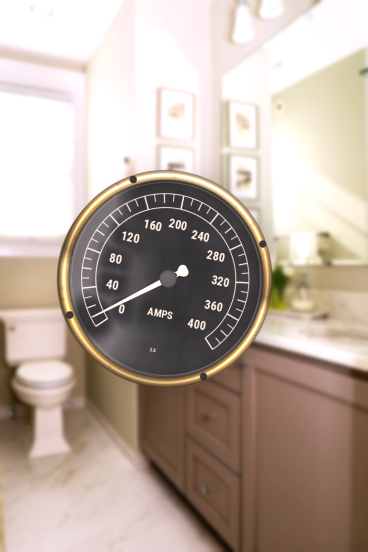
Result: 10 A
